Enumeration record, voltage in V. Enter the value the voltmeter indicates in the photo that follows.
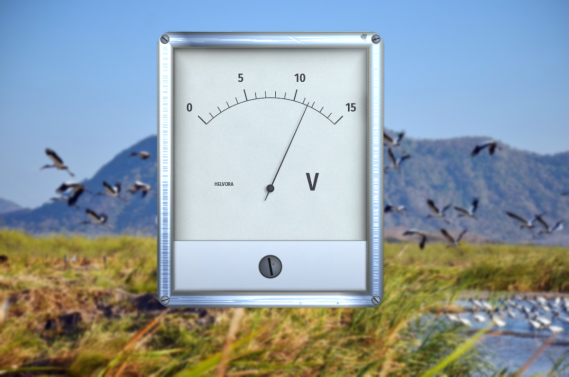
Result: 11.5 V
